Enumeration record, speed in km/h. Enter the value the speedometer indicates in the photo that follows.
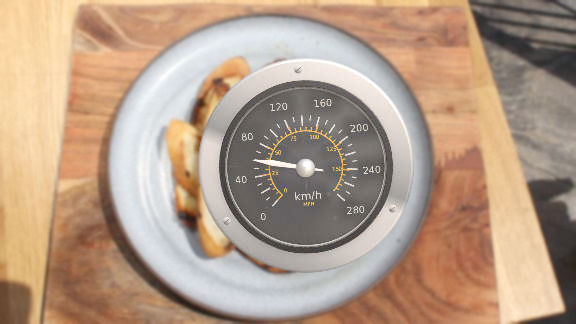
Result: 60 km/h
